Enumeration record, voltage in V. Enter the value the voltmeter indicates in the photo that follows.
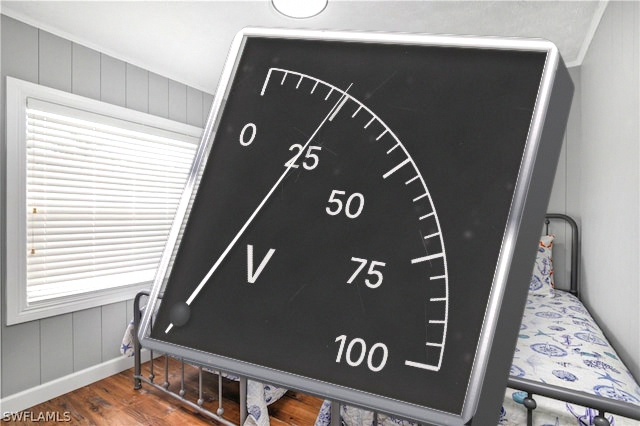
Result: 25 V
